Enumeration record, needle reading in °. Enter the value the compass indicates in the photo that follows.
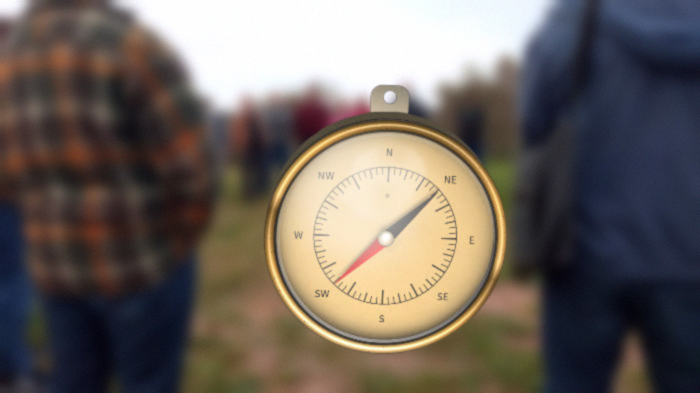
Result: 225 °
